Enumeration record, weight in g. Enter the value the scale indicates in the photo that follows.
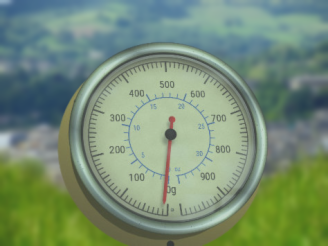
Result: 10 g
